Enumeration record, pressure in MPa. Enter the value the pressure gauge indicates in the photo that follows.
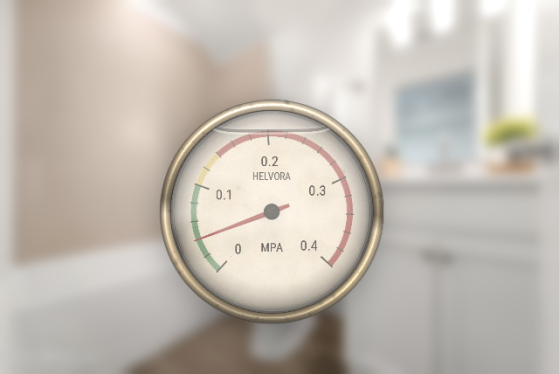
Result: 0.04 MPa
